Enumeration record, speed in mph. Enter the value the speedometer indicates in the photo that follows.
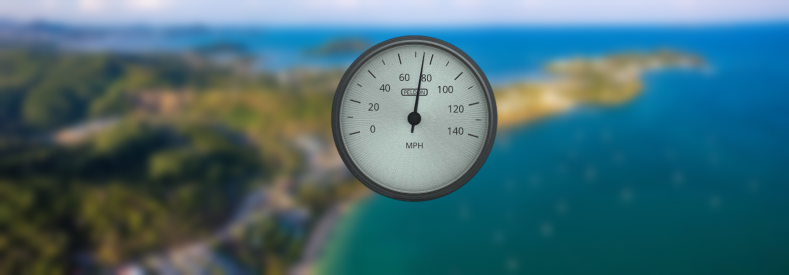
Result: 75 mph
